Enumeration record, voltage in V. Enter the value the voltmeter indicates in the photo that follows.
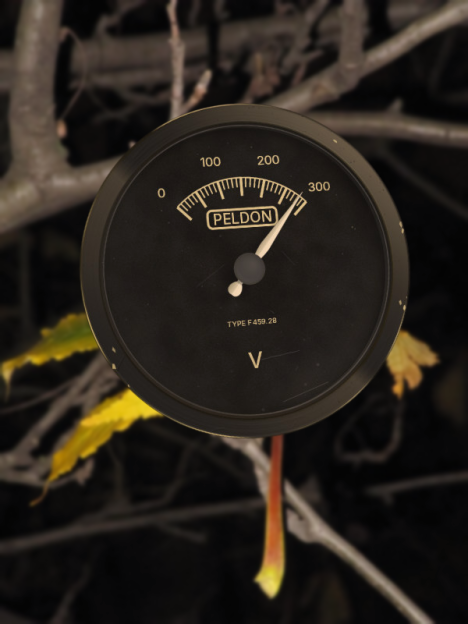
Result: 280 V
